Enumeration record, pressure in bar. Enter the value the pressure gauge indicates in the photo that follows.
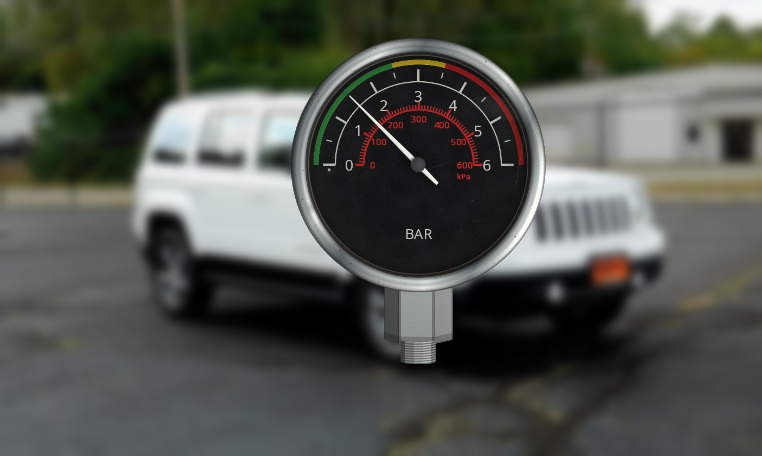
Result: 1.5 bar
